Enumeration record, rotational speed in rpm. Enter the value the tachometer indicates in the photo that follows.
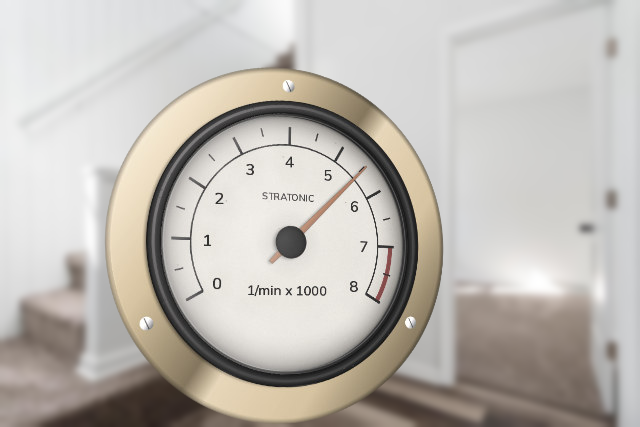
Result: 5500 rpm
